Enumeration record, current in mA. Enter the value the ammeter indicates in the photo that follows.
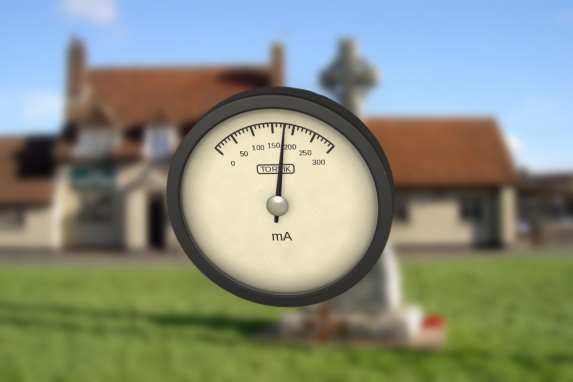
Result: 180 mA
